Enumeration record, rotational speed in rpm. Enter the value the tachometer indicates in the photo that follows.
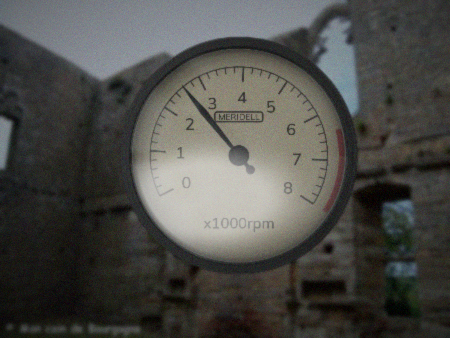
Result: 2600 rpm
